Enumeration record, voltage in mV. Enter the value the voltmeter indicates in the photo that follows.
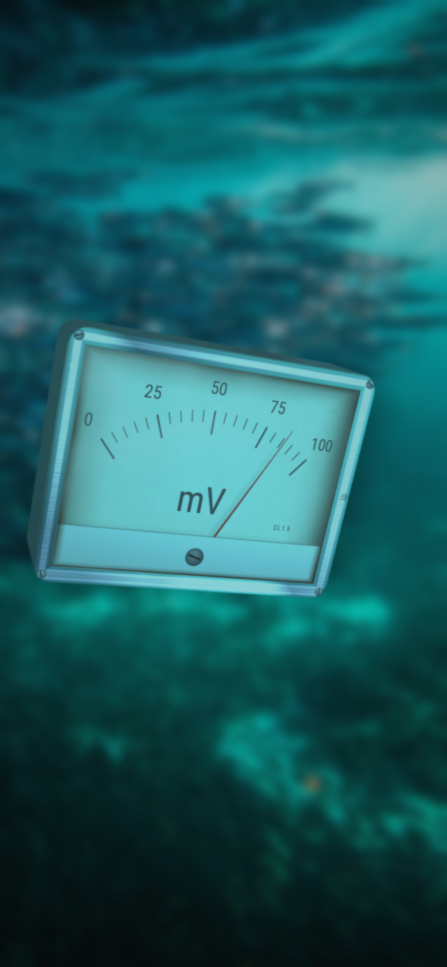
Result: 85 mV
